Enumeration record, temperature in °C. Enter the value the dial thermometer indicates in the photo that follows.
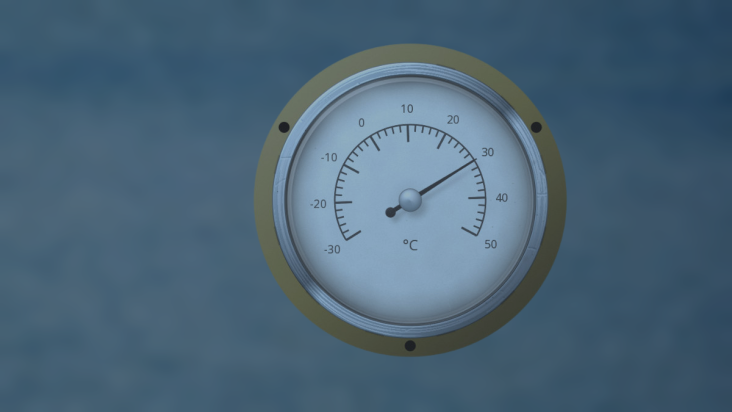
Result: 30 °C
